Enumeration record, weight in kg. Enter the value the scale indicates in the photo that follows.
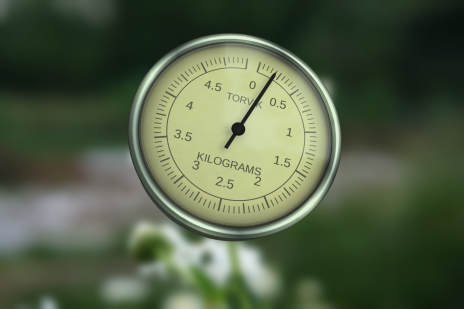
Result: 0.2 kg
